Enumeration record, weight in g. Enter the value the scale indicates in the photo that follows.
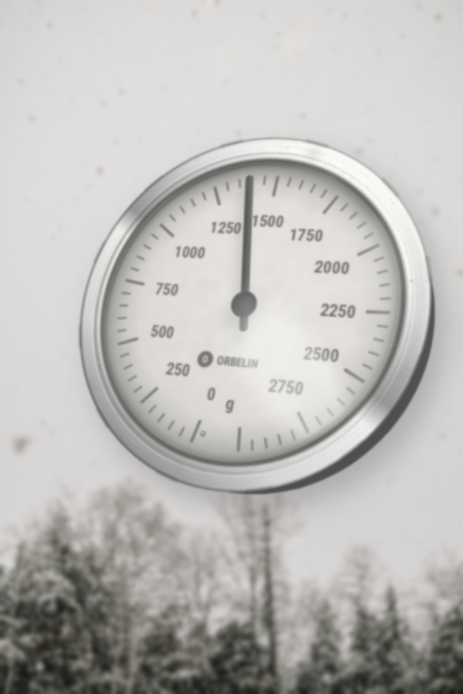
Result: 1400 g
